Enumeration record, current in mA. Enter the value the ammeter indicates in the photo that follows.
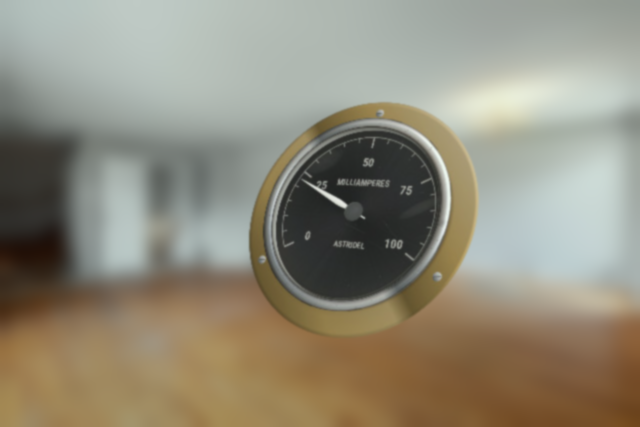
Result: 22.5 mA
